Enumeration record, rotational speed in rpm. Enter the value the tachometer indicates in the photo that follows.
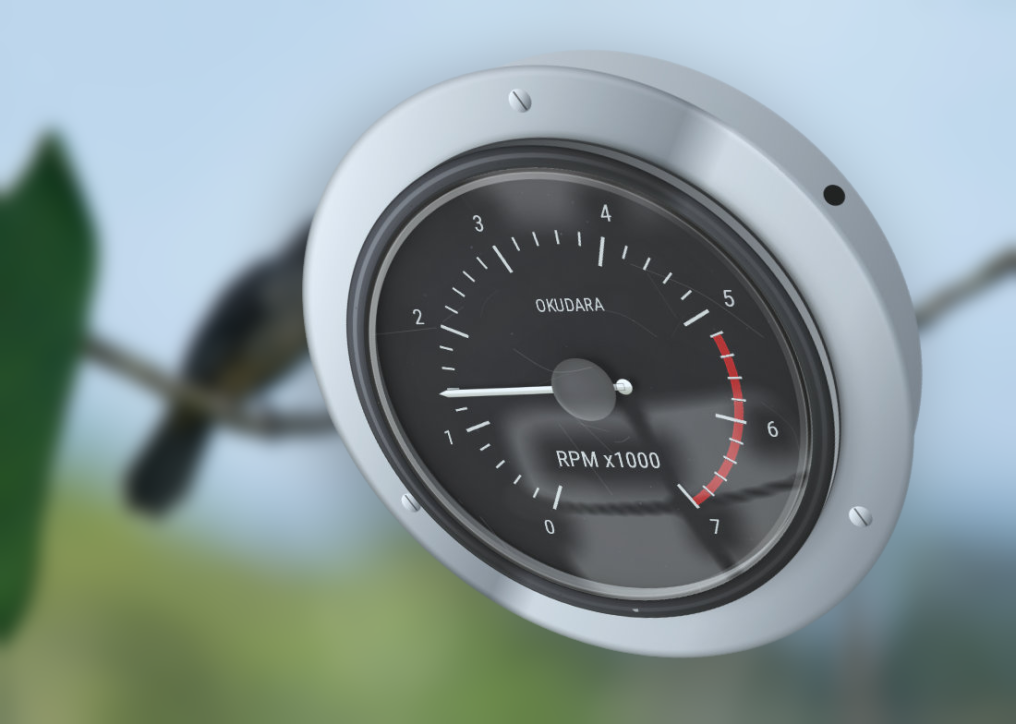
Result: 1400 rpm
